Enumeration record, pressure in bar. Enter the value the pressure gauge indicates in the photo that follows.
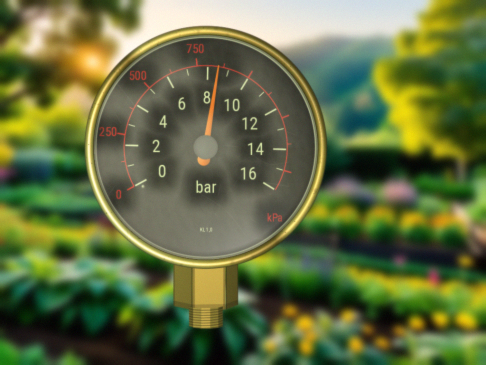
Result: 8.5 bar
